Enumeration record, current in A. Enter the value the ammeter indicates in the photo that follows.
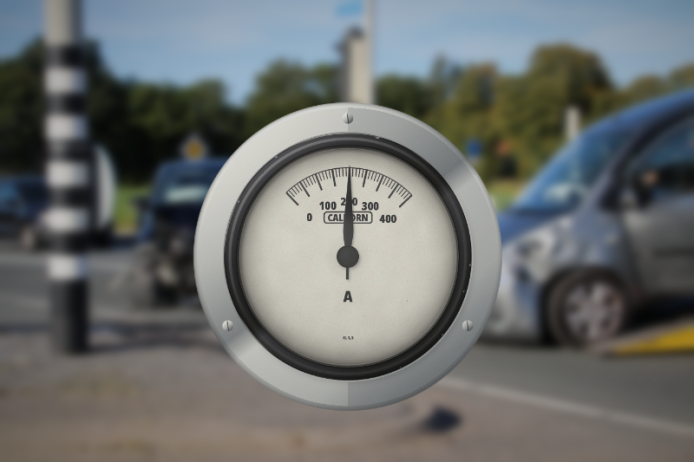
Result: 200 A
